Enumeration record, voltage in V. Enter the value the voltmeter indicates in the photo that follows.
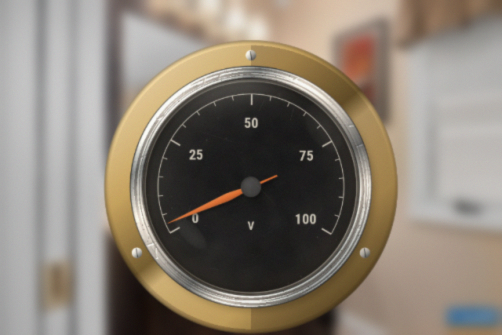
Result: 2.5 V
